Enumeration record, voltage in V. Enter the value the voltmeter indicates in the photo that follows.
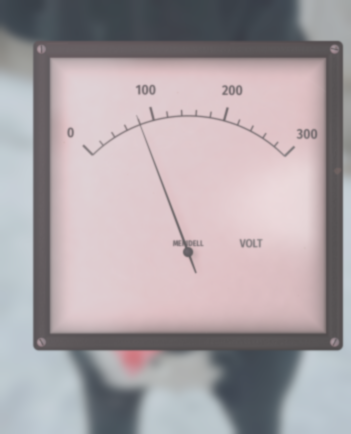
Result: 80 V
